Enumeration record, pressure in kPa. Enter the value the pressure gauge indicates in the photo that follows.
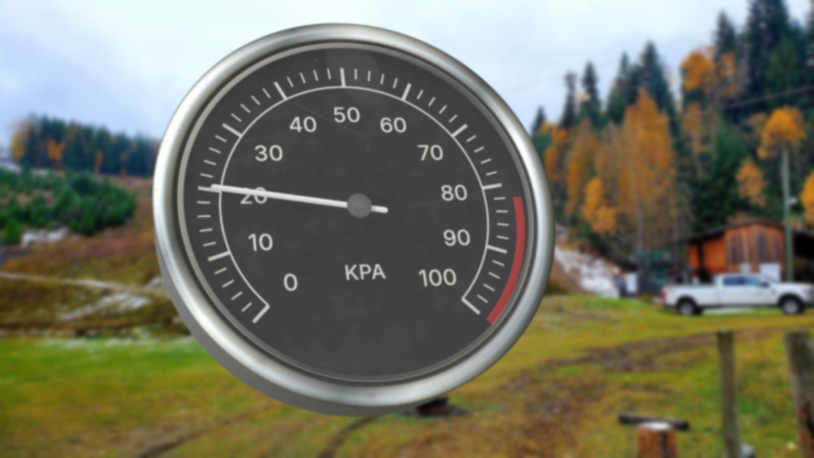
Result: 20 kPa
